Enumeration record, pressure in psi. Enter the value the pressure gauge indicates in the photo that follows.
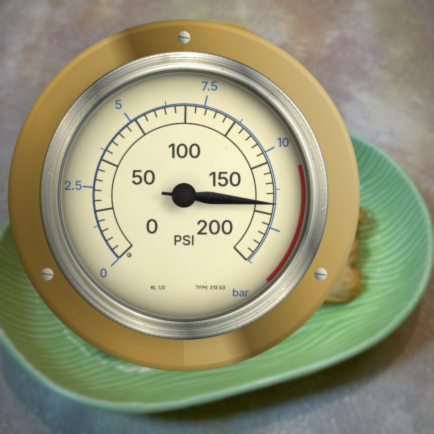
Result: 170 psi
